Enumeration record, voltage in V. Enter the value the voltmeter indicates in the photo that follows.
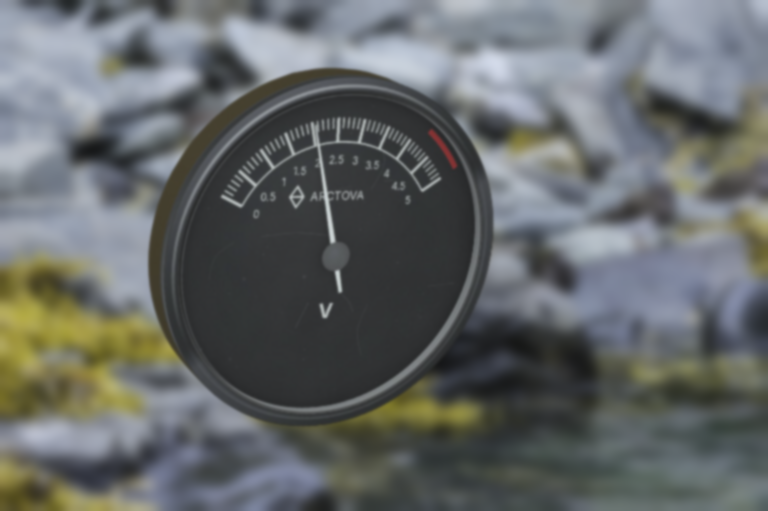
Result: 2 V
